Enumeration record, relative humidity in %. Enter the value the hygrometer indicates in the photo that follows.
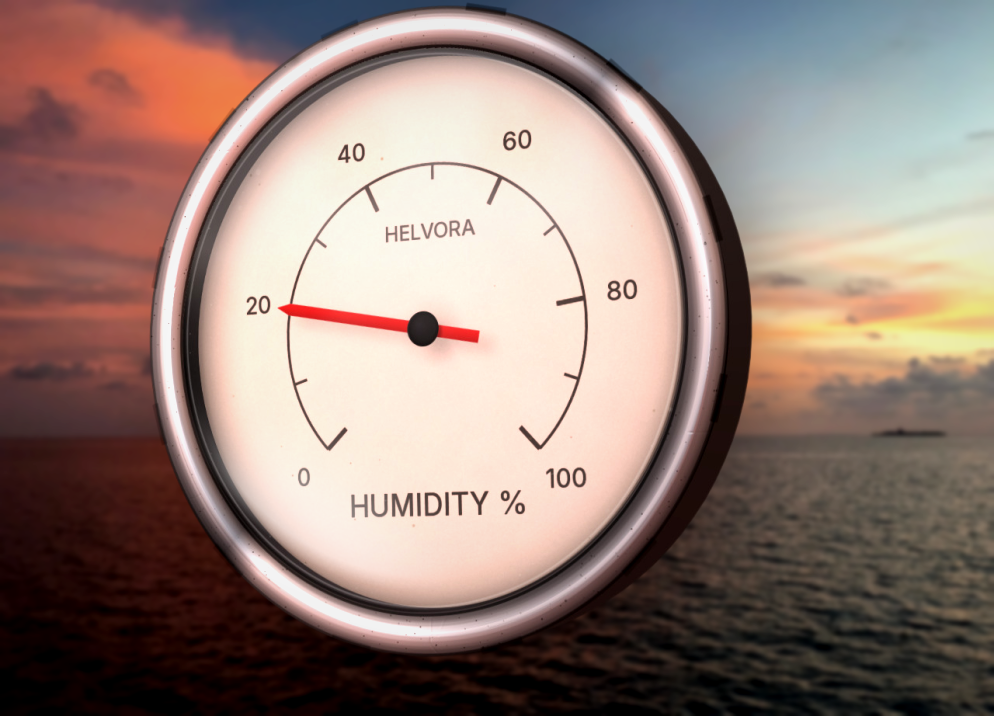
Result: 20 %
